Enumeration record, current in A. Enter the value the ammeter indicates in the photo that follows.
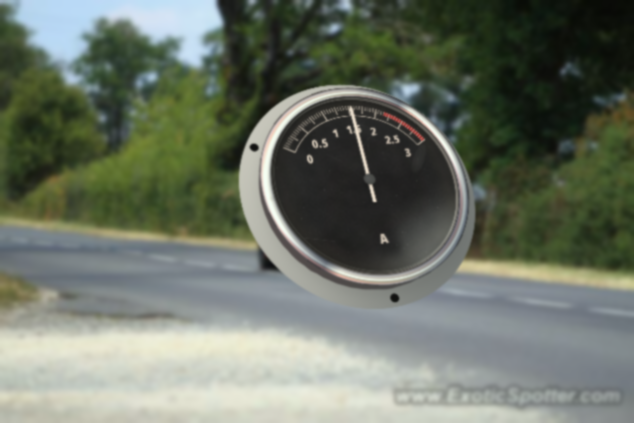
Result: 1.5 A
